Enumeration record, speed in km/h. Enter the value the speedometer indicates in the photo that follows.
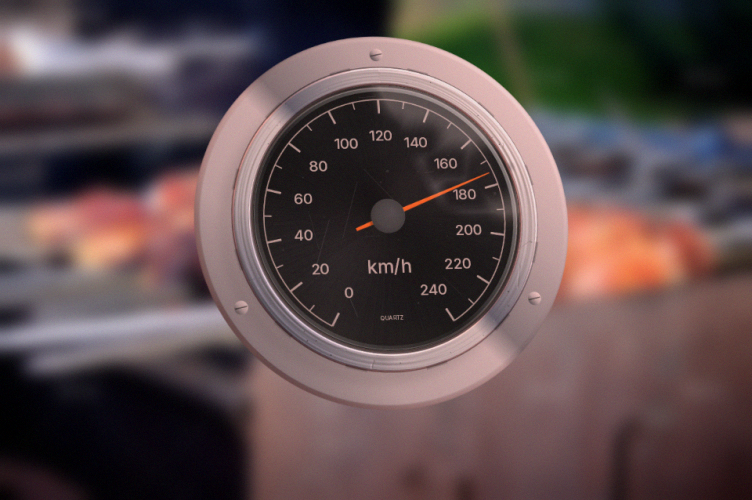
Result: 175 km/h
